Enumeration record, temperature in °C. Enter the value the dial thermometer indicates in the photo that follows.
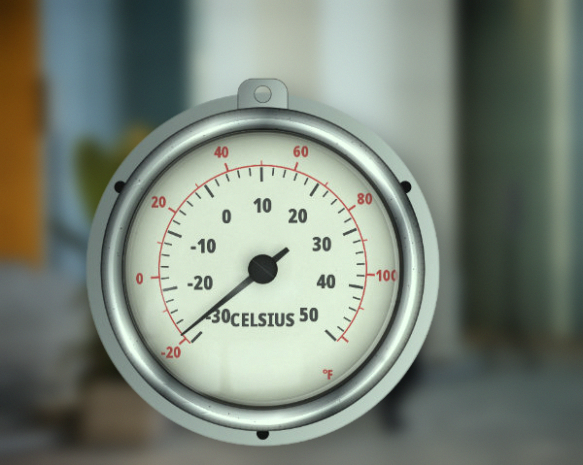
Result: -28 °C
